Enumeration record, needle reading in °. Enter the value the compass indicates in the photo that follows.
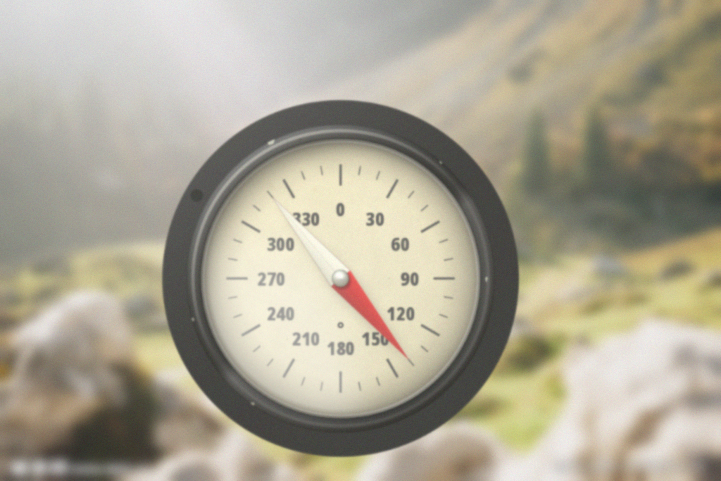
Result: 140 °
